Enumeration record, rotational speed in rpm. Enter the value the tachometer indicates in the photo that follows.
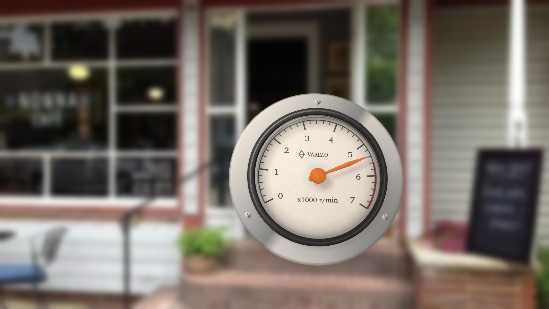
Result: 5400 rpm
